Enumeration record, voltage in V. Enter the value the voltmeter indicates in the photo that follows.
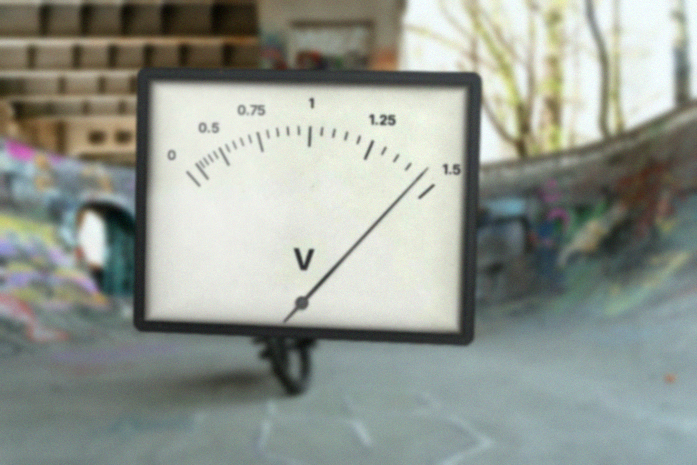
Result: 1.45 V
